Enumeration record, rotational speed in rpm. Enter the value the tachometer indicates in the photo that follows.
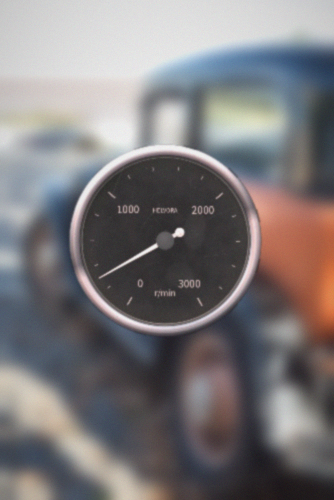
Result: 300 rpm
